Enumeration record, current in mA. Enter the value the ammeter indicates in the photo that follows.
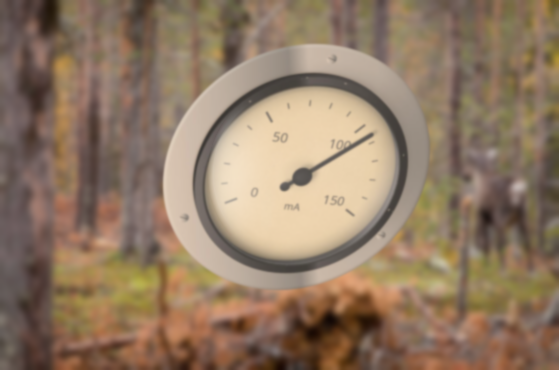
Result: 105 mA
